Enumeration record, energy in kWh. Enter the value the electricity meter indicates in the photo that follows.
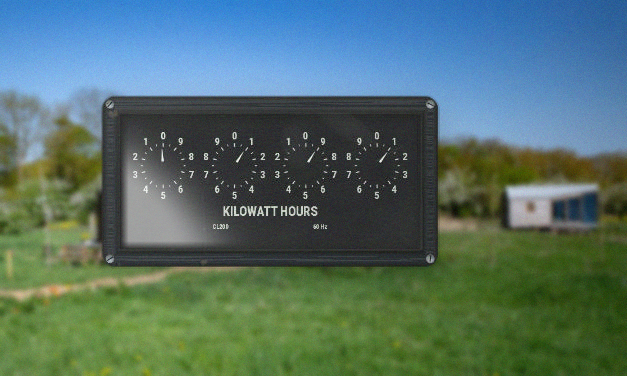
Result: 91 kWh
